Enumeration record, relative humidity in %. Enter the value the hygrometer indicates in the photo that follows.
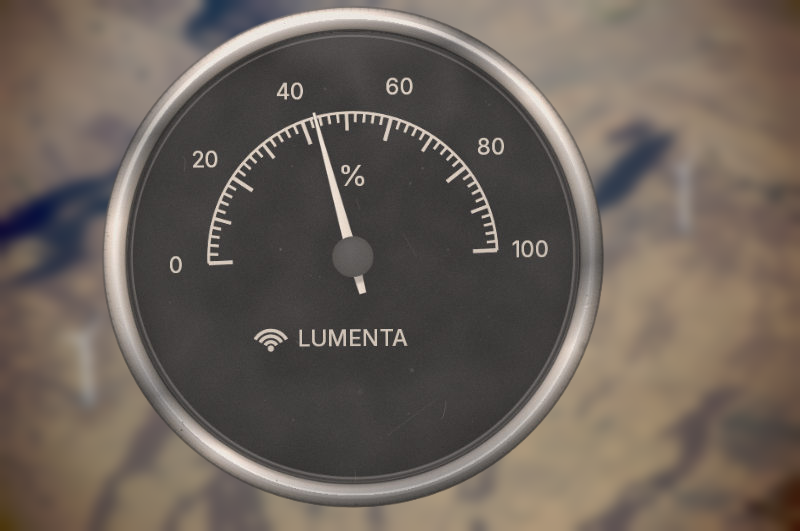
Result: 43 %
